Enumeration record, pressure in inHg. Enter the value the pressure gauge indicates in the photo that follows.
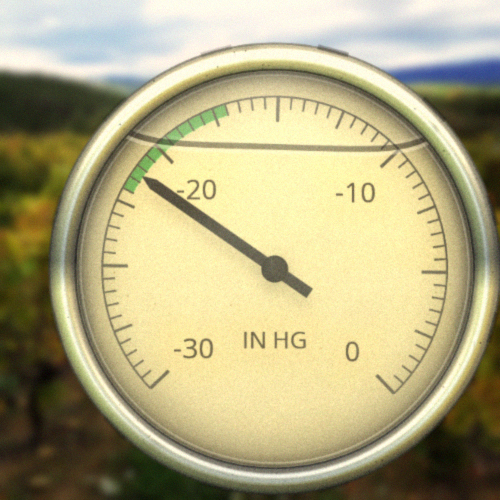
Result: -21.25 inHg
